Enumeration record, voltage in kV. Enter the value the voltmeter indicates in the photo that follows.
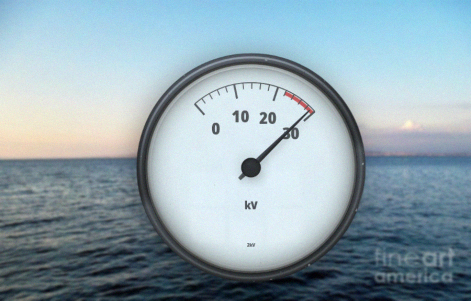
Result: 29 kV
